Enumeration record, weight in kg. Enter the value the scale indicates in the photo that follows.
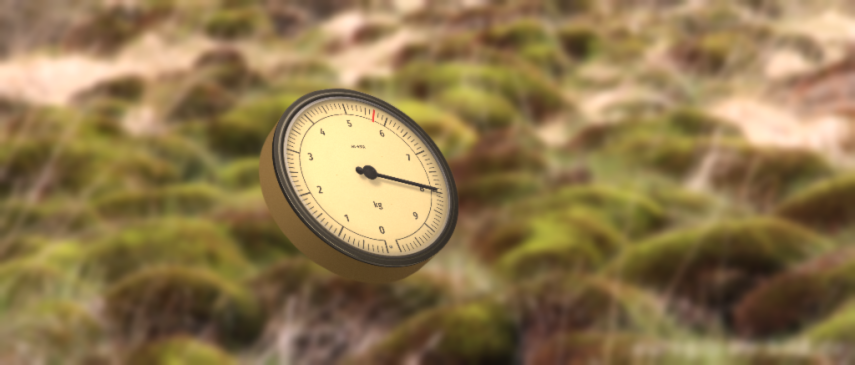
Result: 8 kg
